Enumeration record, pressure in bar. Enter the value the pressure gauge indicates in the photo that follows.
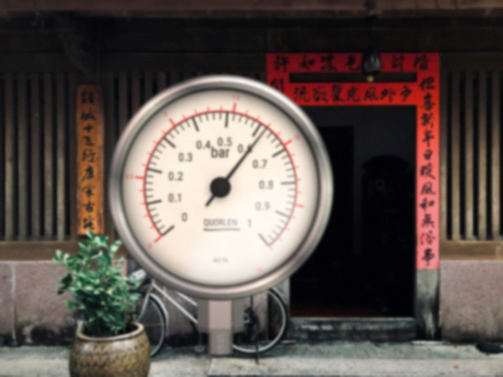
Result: 0.62 bar
